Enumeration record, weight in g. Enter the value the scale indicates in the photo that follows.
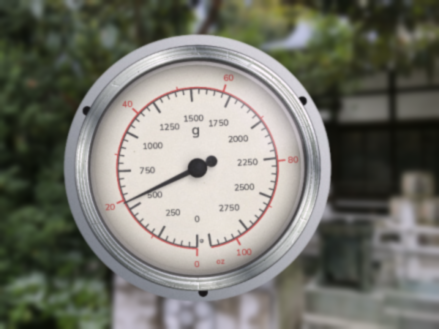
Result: 550 g
